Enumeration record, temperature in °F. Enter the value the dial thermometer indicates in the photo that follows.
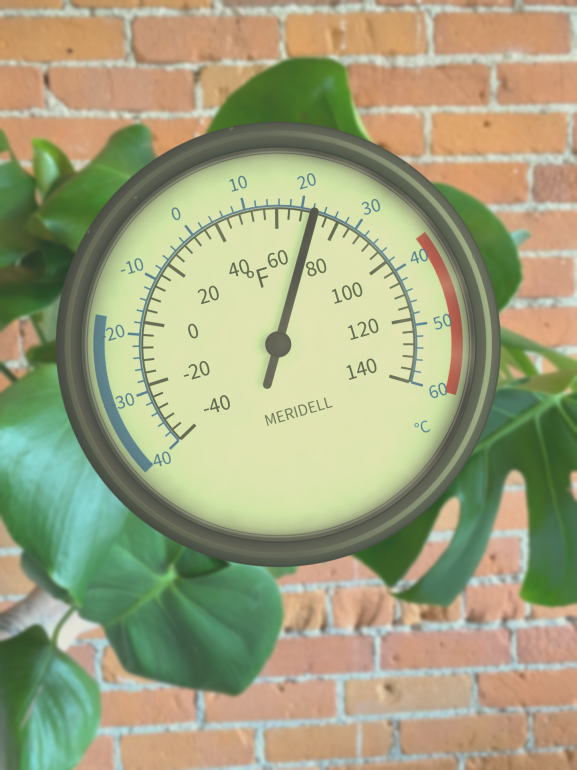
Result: 72 °F
